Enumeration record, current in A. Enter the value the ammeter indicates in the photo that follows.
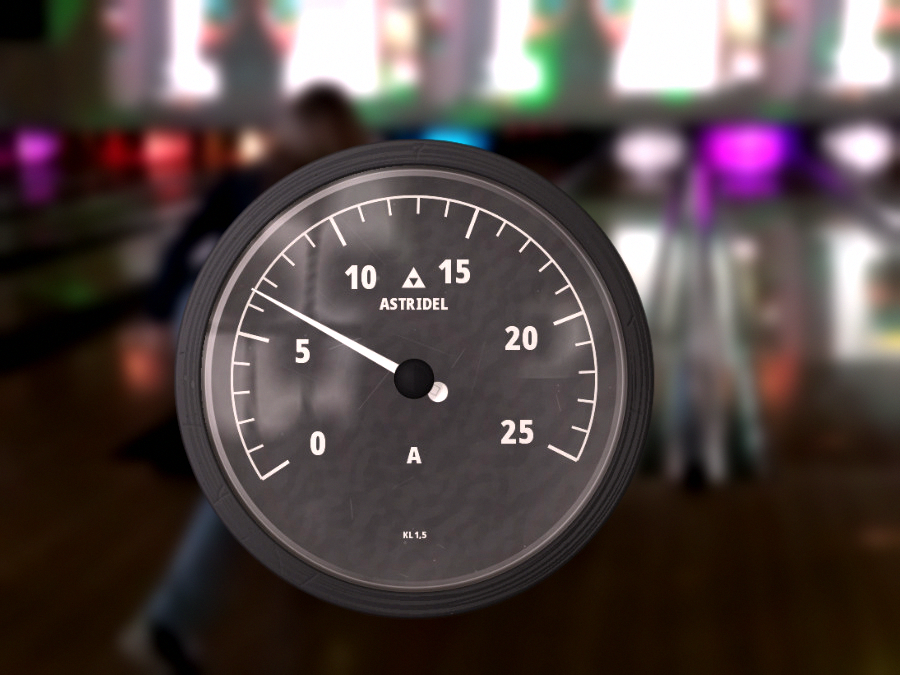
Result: 6.5 A
